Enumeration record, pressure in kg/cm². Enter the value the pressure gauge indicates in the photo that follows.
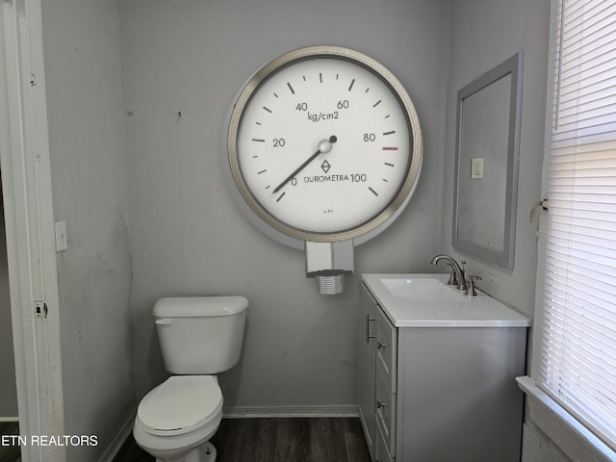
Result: 2.5 kg/cm²
